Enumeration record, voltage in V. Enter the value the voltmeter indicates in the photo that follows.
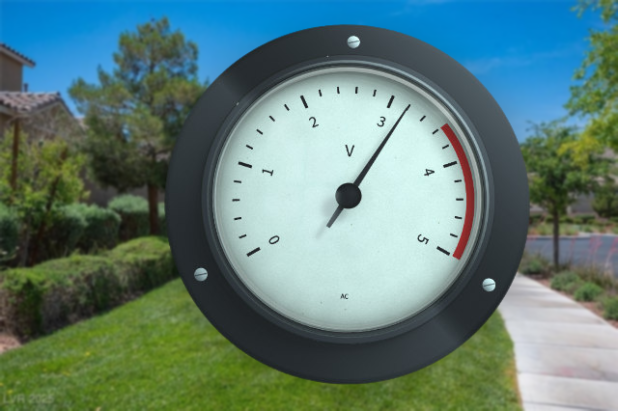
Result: 3.2 V
